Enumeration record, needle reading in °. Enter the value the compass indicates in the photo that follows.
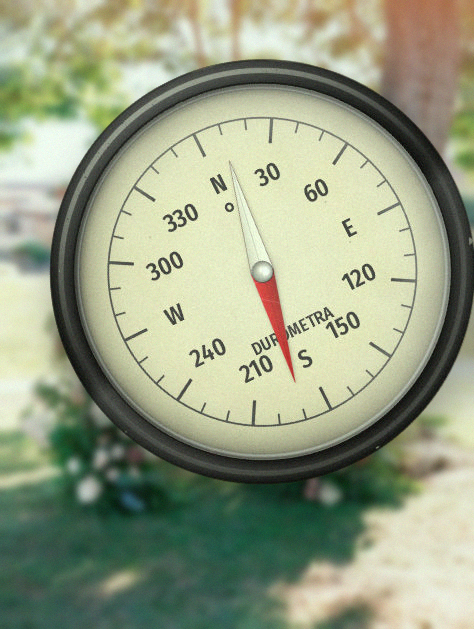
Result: 190 °
